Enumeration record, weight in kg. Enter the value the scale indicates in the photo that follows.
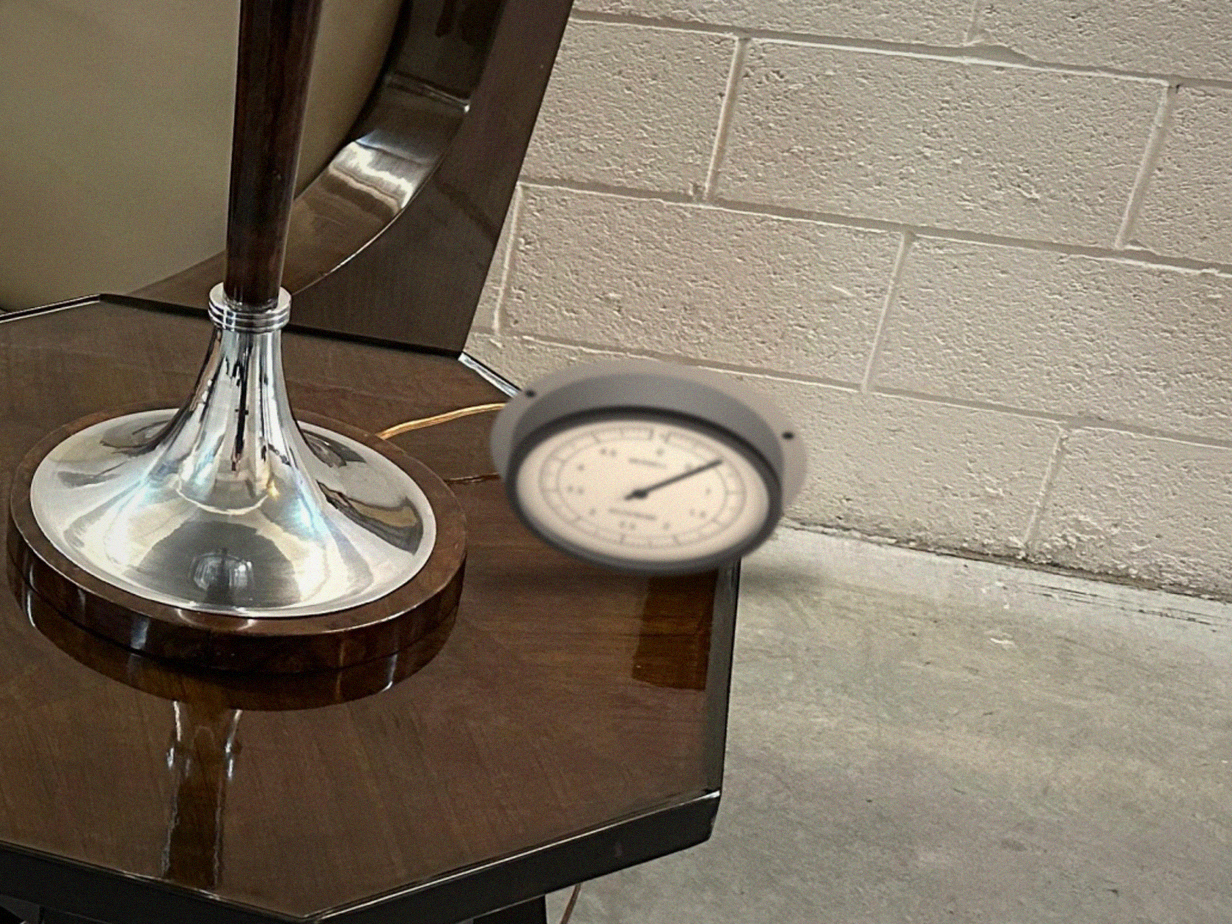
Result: 0.5 kg
